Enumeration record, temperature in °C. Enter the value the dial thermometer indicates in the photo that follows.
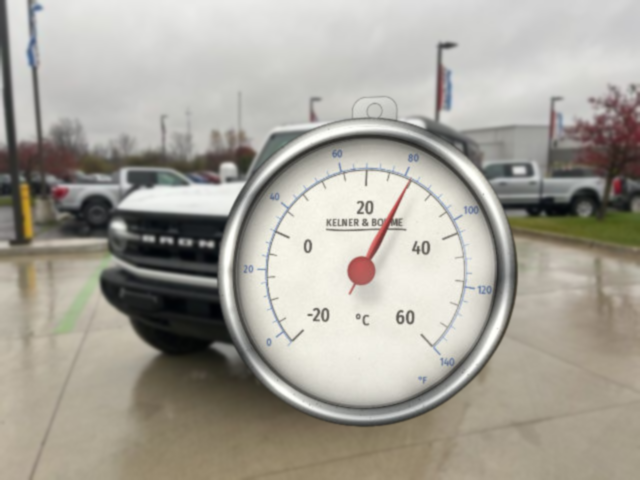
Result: 28 °C
